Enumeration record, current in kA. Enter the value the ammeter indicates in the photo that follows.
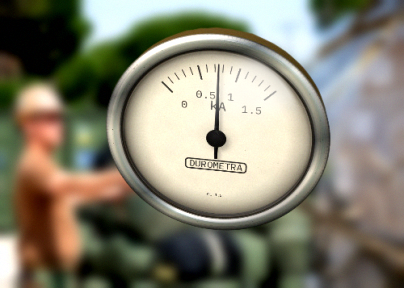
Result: 0.75 kA
